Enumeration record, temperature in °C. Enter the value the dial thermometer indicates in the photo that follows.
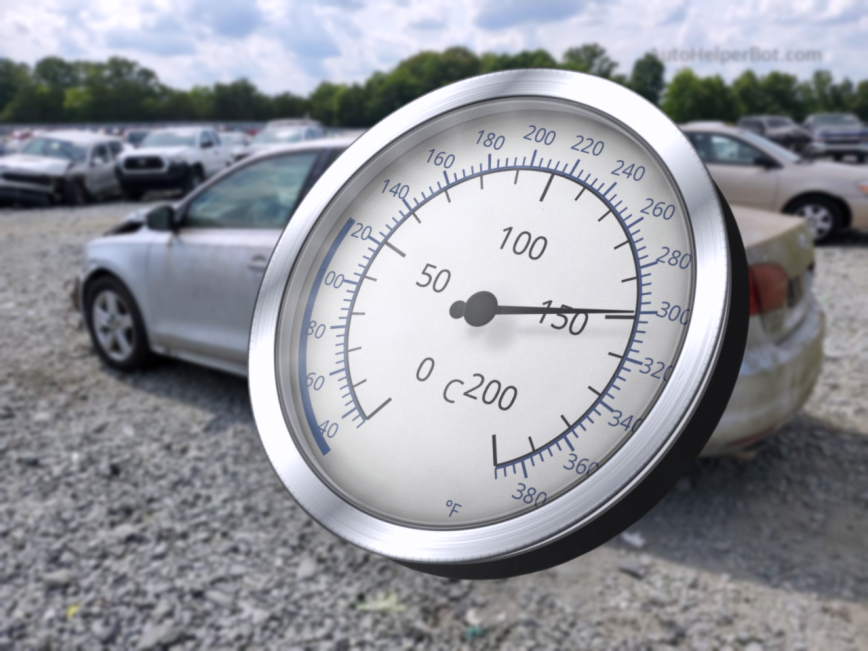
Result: 150 °C
